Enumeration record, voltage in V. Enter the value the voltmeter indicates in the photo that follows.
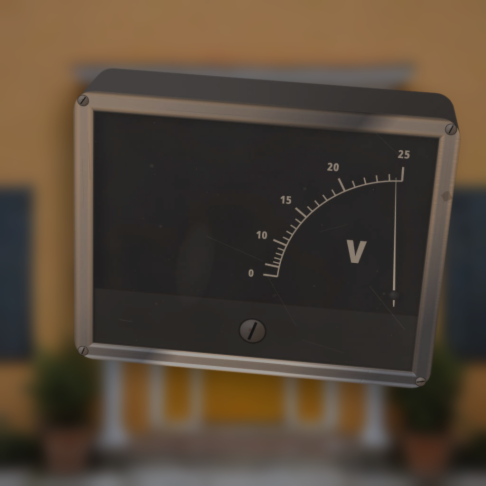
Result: 24.5 V
